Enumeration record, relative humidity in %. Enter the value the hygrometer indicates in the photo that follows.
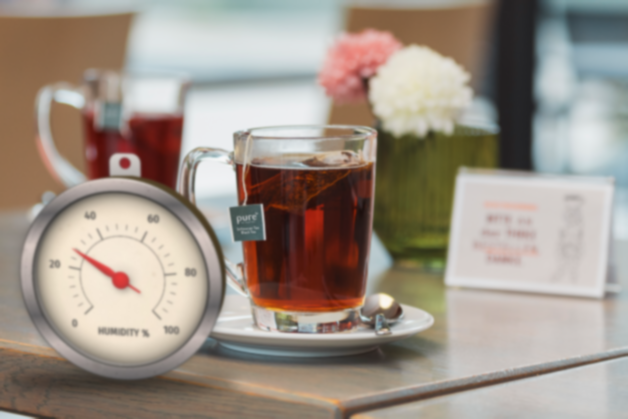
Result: 28 %
